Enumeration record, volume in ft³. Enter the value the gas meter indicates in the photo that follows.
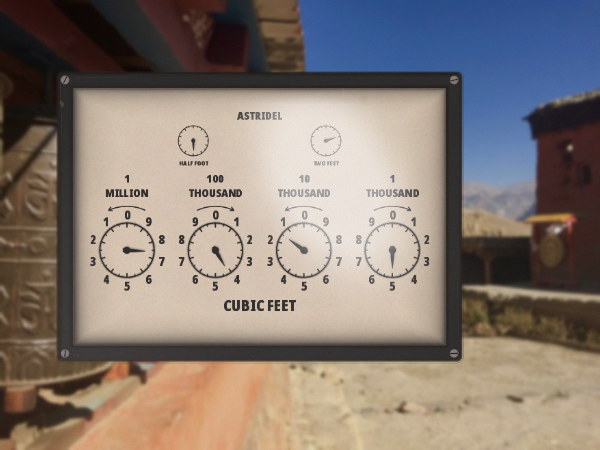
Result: 741500 ft³
